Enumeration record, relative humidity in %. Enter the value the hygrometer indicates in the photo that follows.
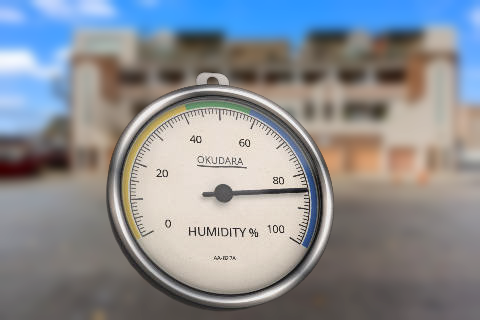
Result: 85 %
